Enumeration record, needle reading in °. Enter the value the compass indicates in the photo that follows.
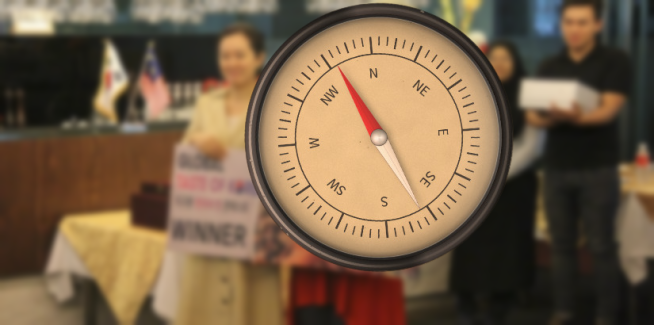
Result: 335 °
